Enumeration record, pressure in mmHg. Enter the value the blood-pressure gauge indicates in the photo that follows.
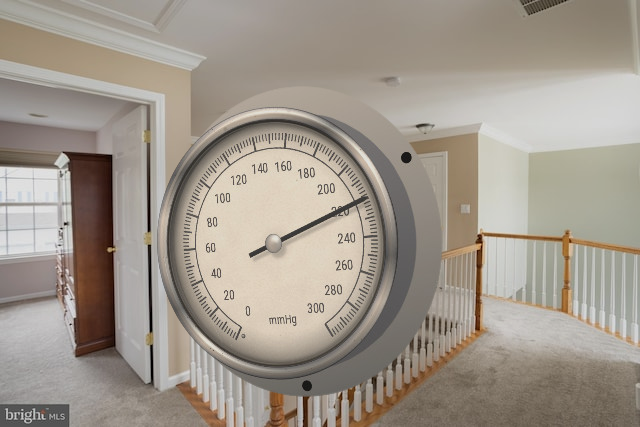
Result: 220 mmHg
